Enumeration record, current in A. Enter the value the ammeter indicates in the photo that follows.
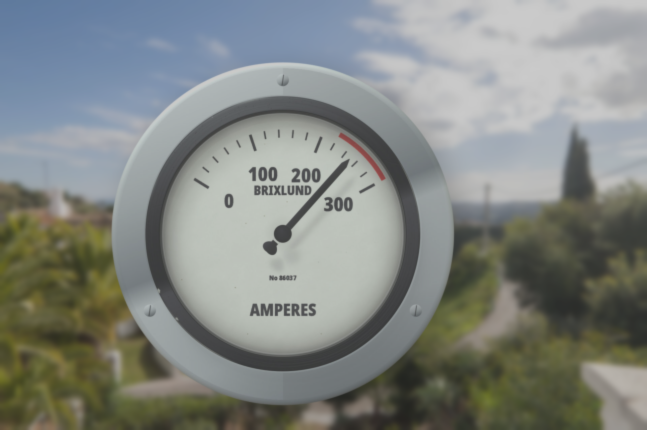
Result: 250 A
